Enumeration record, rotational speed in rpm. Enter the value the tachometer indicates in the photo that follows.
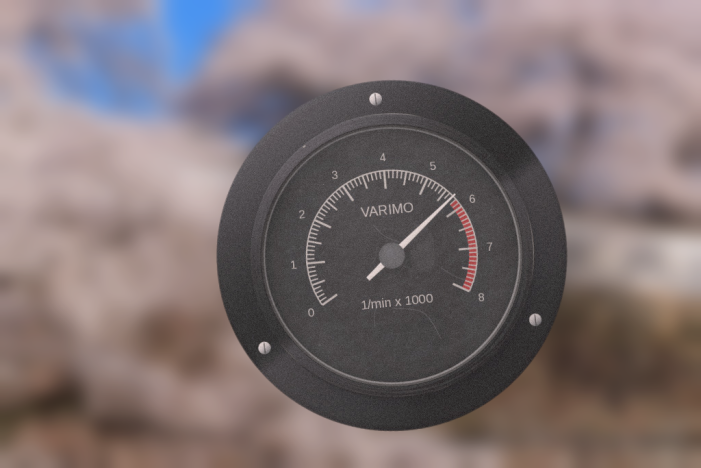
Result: 5700 rpm
